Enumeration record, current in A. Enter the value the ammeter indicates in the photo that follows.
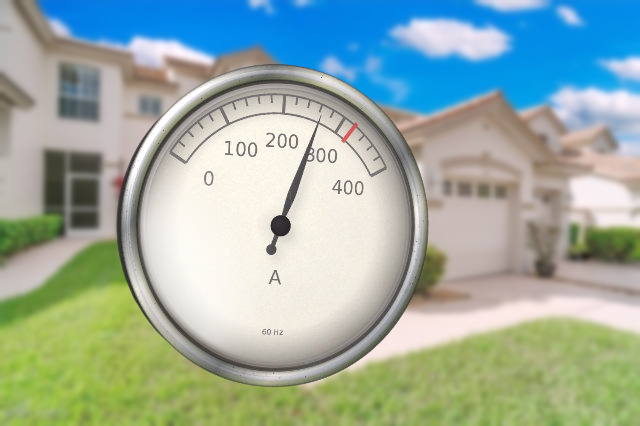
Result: 260 A
